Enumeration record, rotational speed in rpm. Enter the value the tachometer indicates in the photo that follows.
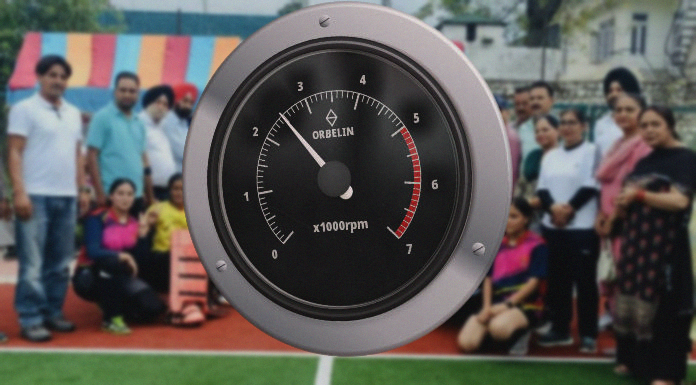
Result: 2500 rpm
